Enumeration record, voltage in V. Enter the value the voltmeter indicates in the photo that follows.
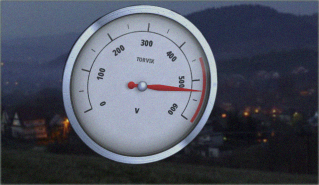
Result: 525 V
